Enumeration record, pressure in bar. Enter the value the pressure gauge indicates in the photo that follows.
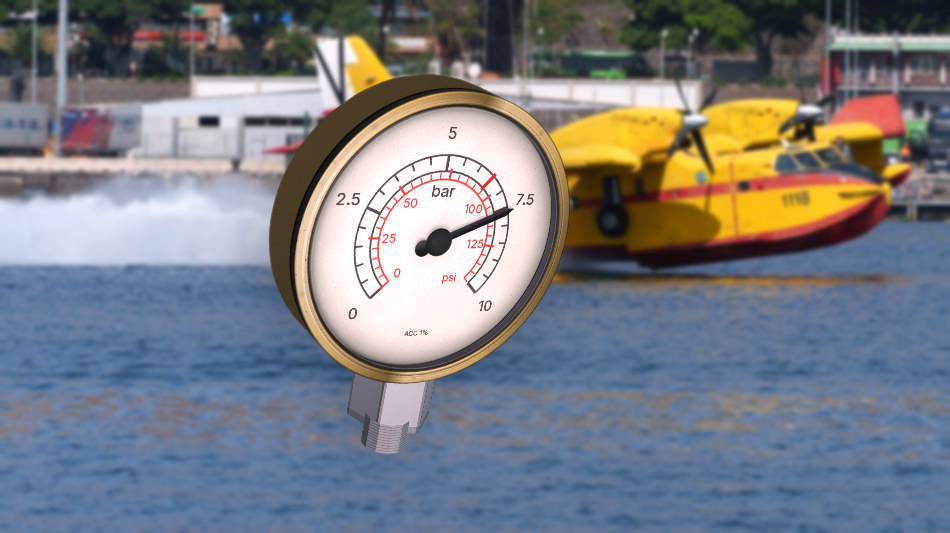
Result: 7.5 bar
